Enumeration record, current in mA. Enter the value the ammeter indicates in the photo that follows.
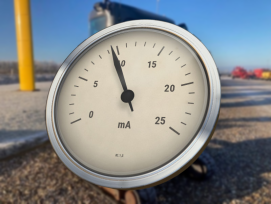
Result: 9.5 mA
